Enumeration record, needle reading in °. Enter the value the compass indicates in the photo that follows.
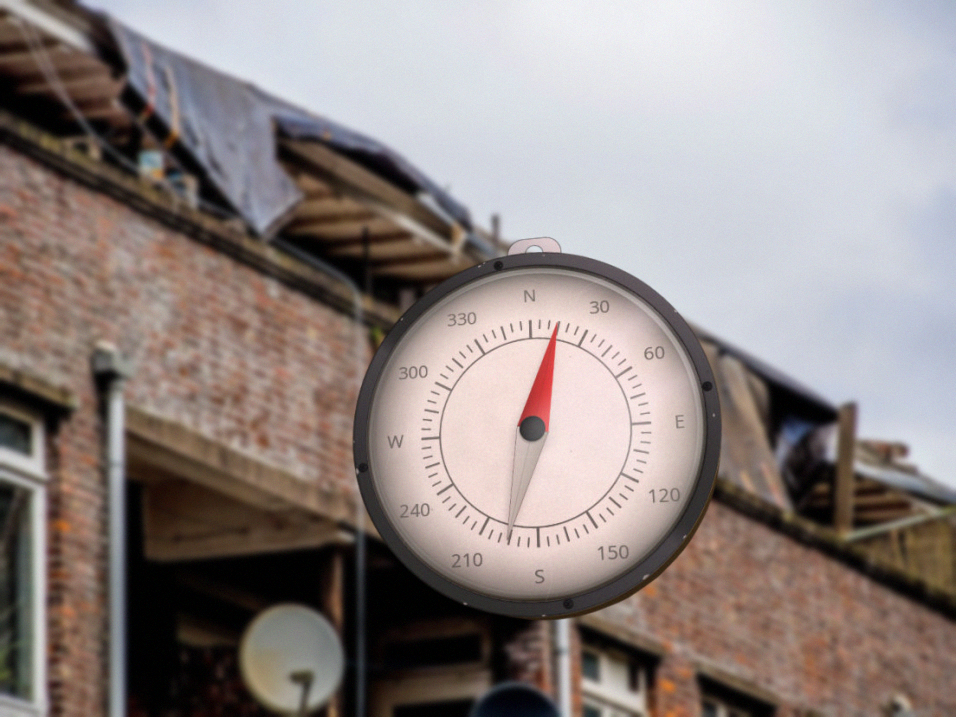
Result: 15 °
